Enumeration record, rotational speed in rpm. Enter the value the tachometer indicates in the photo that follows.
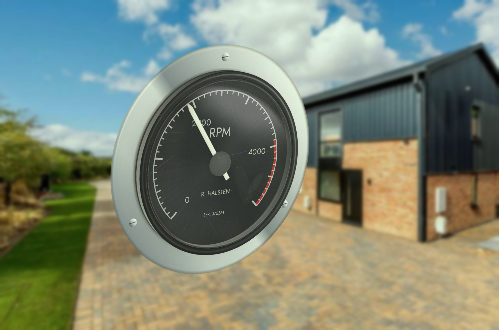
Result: 1900 rpm
